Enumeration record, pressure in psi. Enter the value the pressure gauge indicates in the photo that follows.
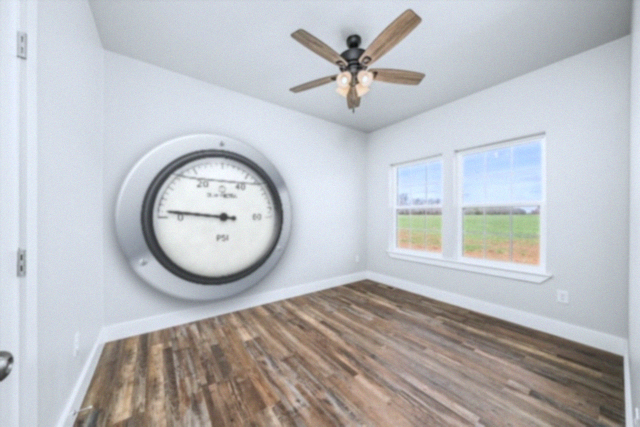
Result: 2 psi
